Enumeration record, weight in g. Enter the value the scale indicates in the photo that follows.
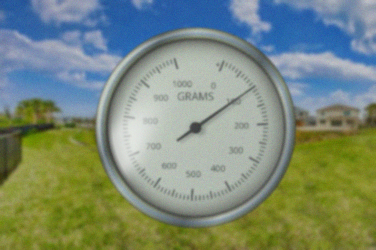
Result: 100 g
